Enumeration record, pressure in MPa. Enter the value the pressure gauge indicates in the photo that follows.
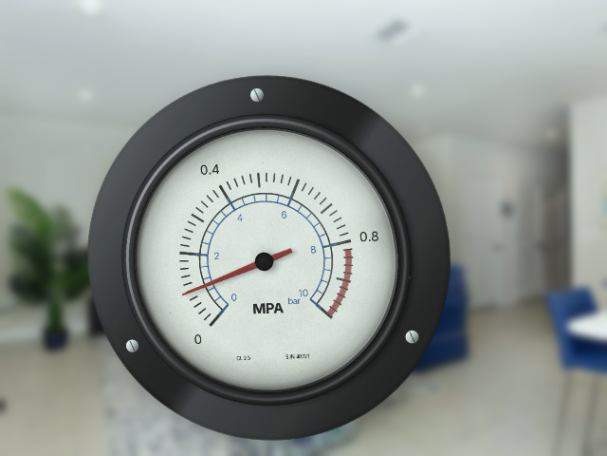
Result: 0.1 MPa
